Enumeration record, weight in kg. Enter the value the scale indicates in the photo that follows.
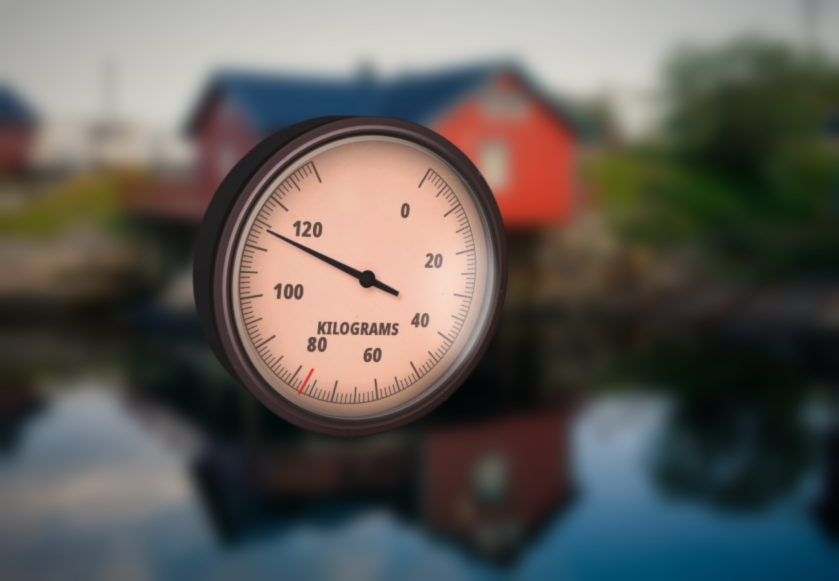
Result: 114 kg
